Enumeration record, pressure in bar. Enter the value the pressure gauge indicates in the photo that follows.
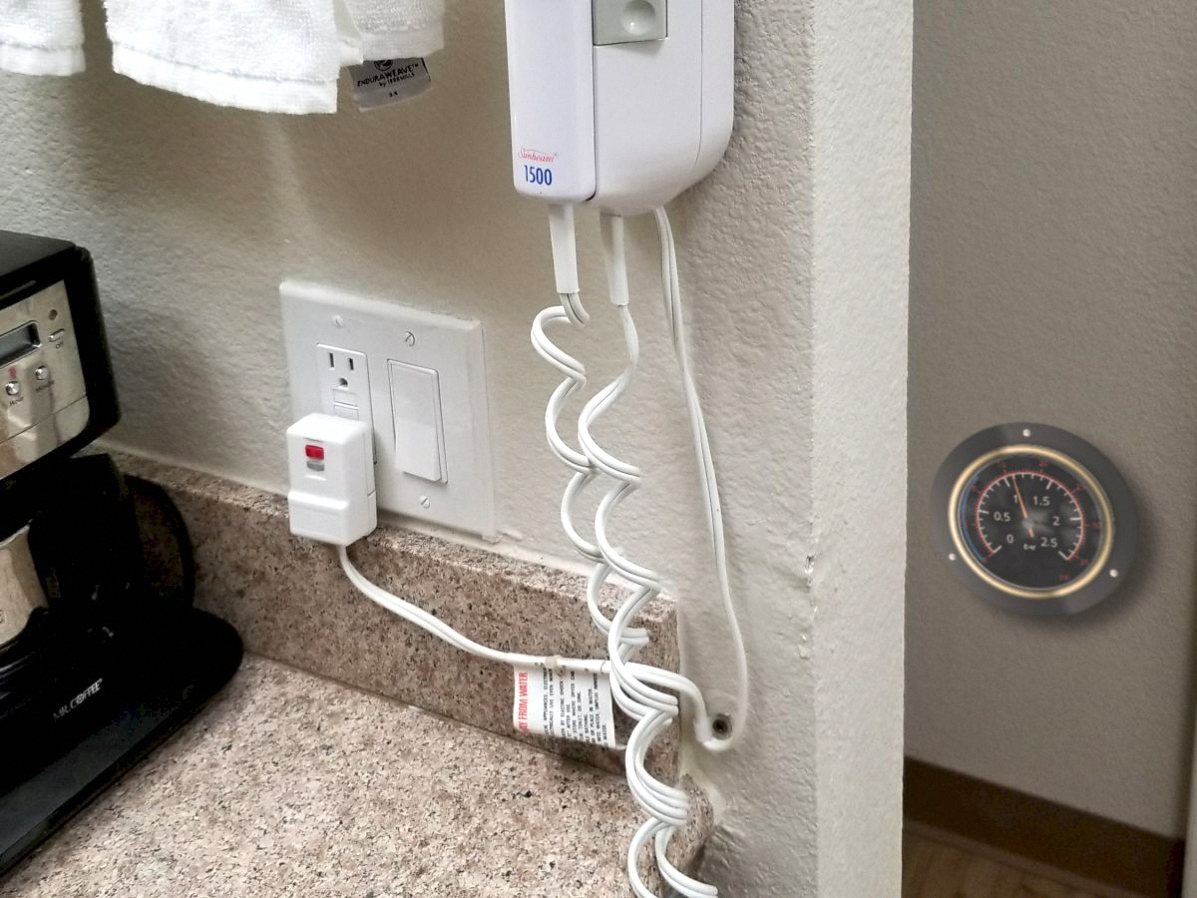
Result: 1.1 bar
